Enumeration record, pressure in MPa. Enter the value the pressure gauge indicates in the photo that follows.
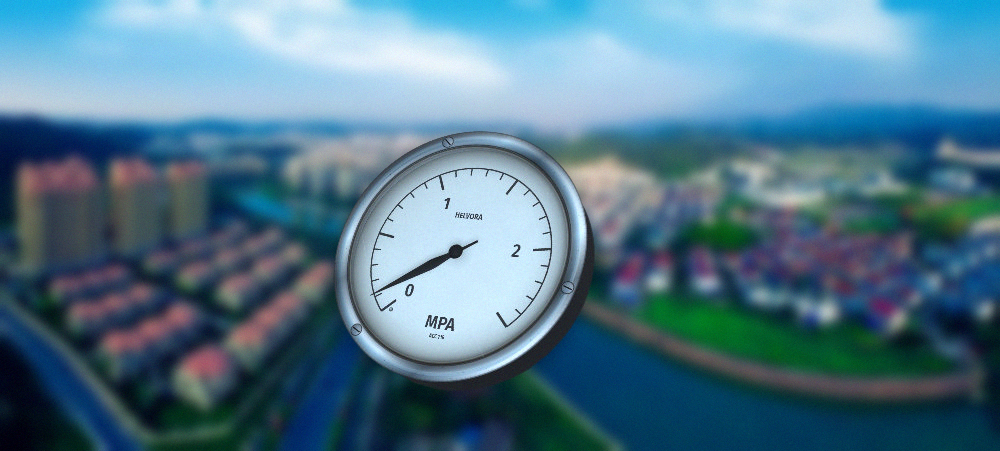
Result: 0.1 MPa
